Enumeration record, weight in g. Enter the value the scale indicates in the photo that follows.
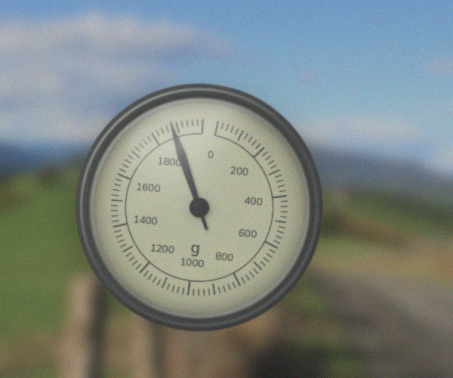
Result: 1880 g
